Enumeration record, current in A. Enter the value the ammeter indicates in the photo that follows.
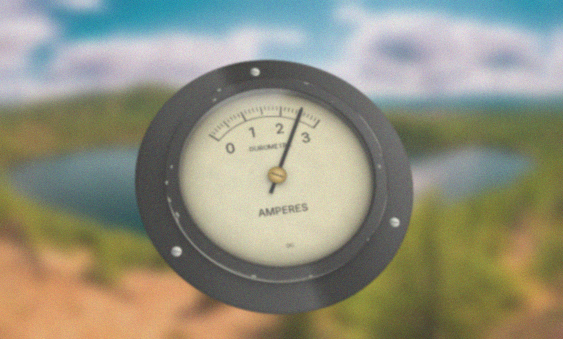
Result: 2.5 A
